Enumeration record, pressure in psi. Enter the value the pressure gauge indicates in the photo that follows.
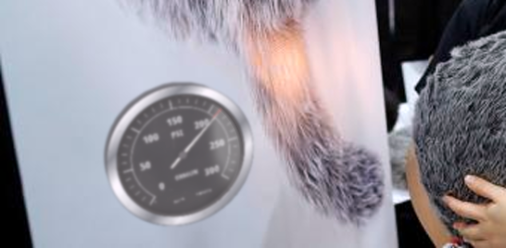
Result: 210 psi
